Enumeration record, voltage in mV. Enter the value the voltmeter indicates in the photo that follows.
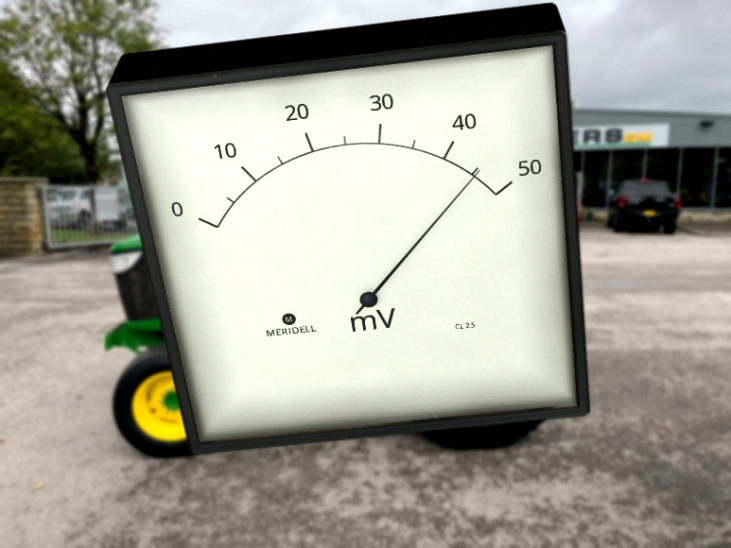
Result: 45 mV
